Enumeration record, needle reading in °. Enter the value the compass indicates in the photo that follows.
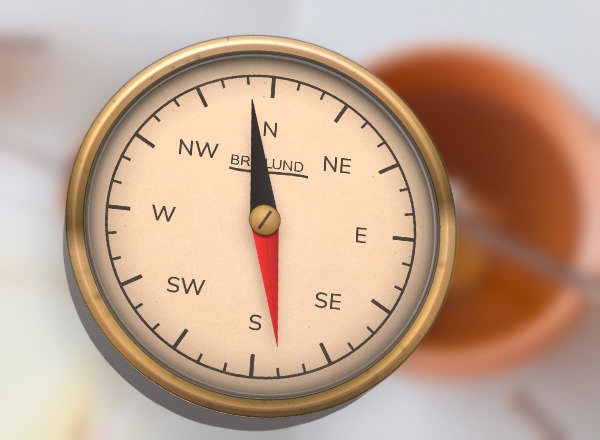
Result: 170 °
